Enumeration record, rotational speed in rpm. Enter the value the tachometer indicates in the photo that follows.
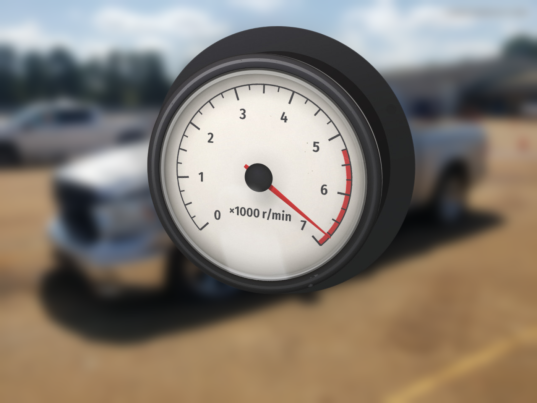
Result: 6750 rpm
